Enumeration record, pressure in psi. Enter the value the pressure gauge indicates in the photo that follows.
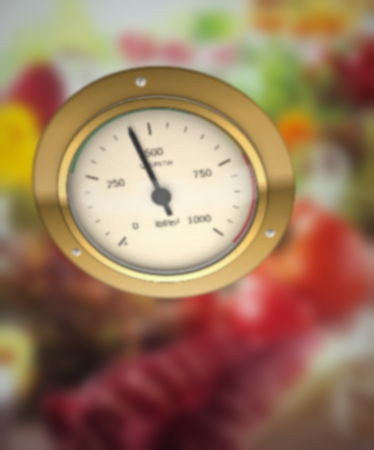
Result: 450 psi
